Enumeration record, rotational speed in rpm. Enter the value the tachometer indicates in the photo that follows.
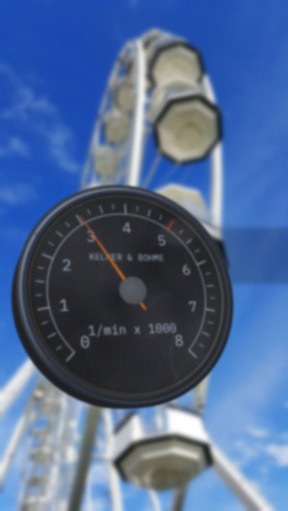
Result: 3000 rpm
